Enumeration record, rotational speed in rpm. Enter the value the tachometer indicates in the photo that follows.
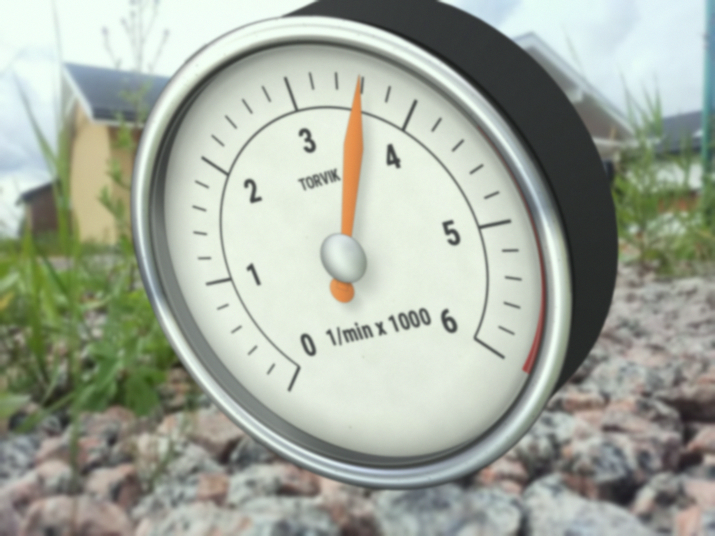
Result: 3600 rpm
